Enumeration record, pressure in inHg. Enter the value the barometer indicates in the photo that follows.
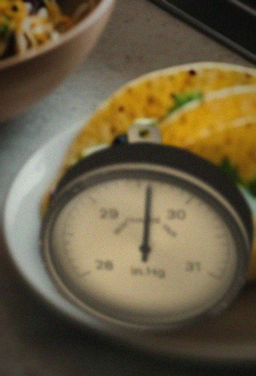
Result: 29.6 inHg
